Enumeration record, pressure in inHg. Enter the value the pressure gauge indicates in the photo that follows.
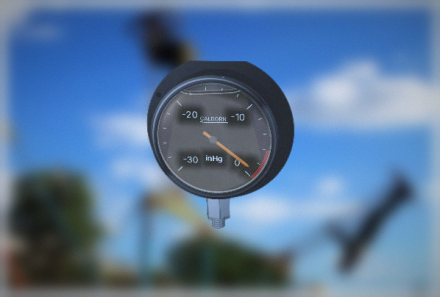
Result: -1 inHg
